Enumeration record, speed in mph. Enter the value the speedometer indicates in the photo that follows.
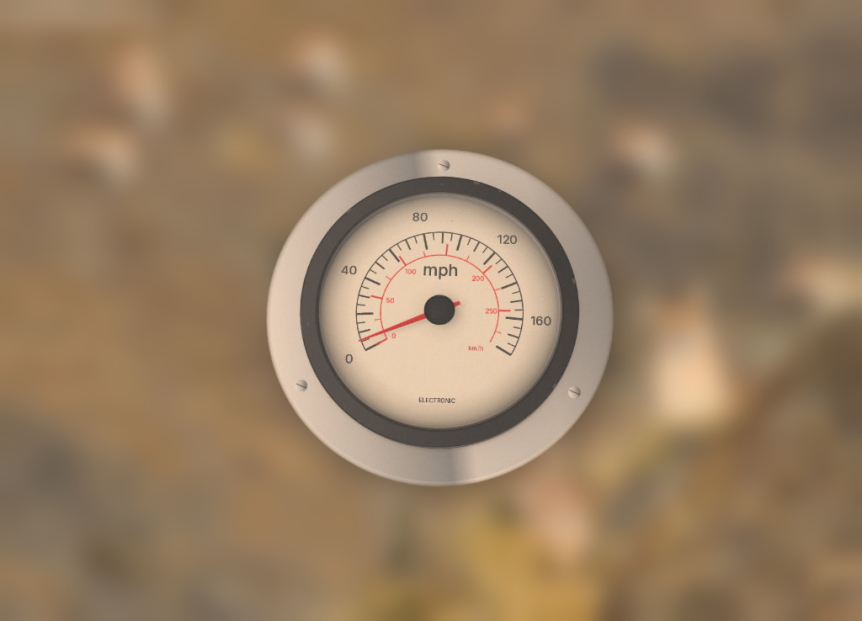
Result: 5 mph
